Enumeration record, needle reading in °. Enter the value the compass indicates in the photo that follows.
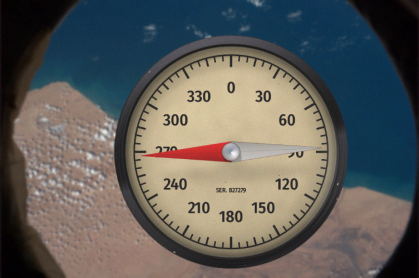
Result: 267.5 °
